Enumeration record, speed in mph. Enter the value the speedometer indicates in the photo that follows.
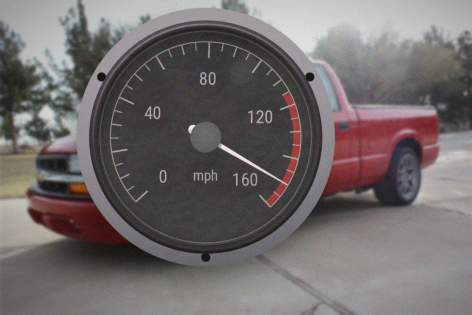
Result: 150 mph
